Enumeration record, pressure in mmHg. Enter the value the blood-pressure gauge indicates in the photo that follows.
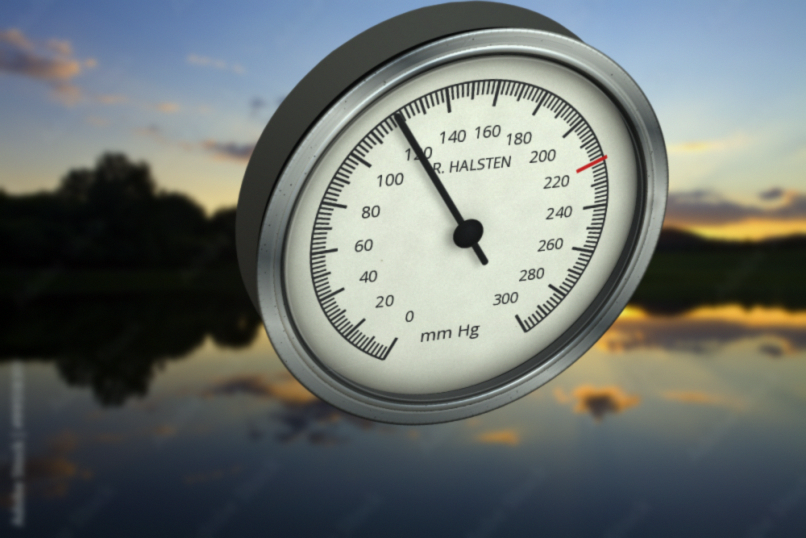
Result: 120 mmHg
